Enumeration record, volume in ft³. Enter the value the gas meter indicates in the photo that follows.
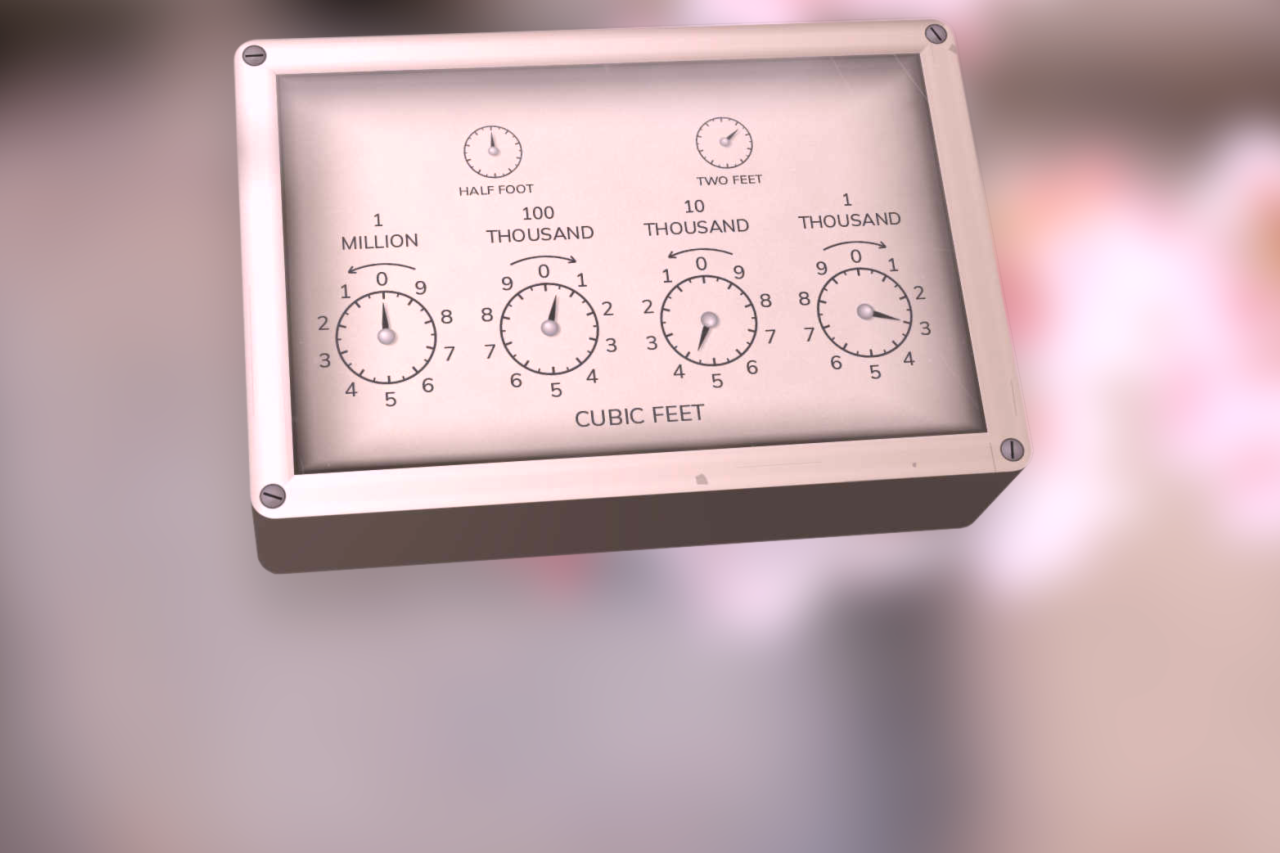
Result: 4300 ft³
